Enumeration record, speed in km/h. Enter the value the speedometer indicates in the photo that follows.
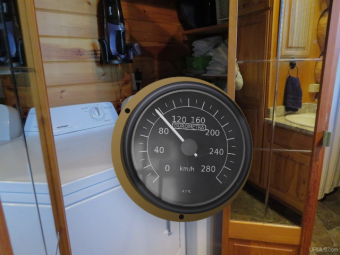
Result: 95 km/h
